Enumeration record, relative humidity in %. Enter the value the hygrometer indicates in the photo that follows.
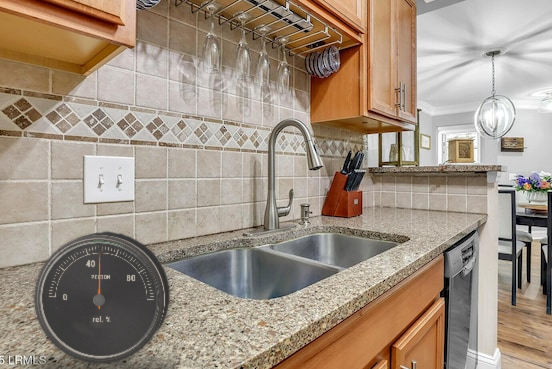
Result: 50 %
